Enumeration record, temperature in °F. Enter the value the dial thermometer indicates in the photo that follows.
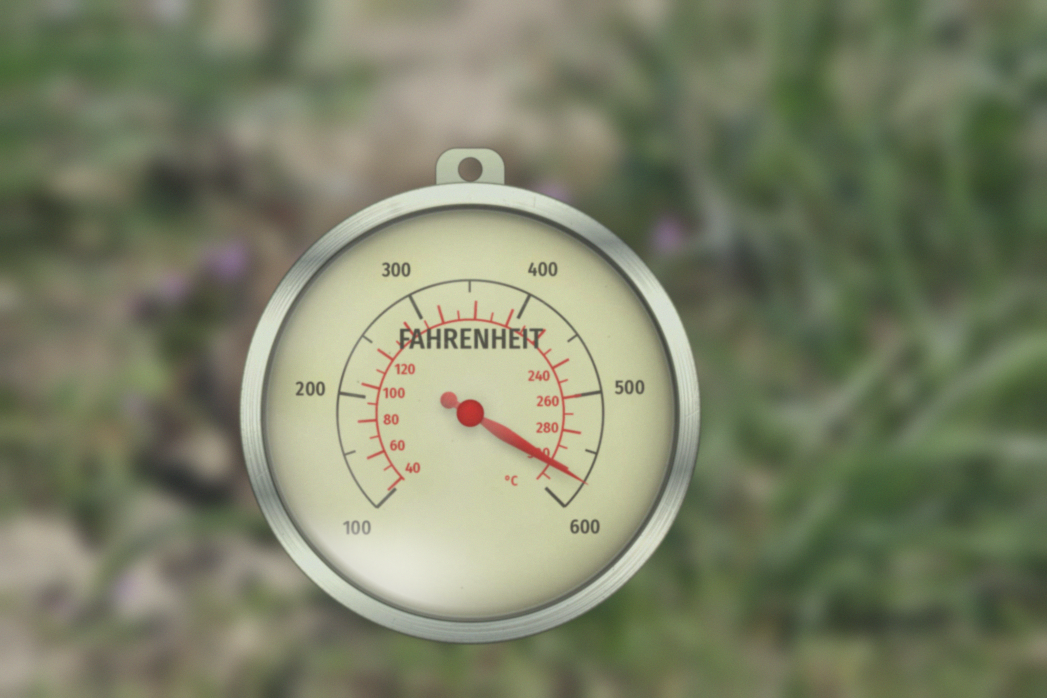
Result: 575 °F
